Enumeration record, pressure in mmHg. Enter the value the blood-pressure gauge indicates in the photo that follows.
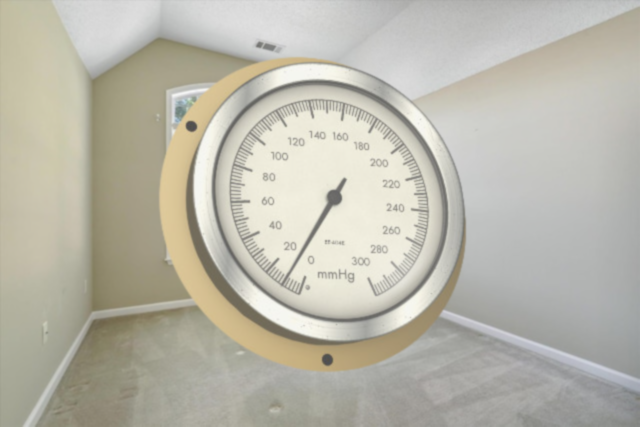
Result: 10 mmHg
